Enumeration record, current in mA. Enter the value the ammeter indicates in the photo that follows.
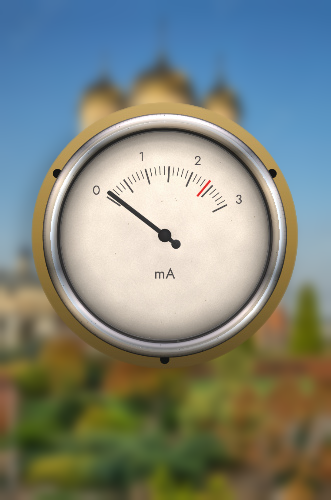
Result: 0.1 mA
